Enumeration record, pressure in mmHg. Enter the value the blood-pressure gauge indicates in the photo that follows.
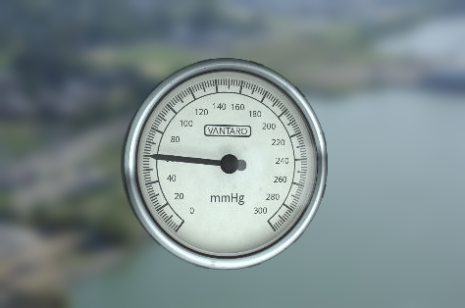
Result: 60 mmHg
